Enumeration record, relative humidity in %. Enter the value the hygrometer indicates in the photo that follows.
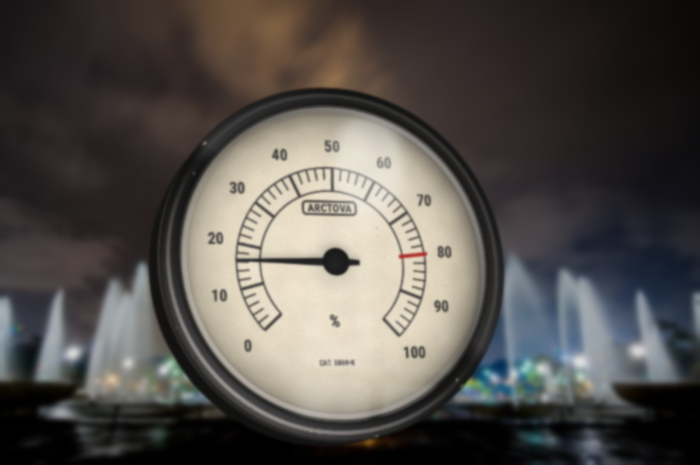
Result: 16 %
